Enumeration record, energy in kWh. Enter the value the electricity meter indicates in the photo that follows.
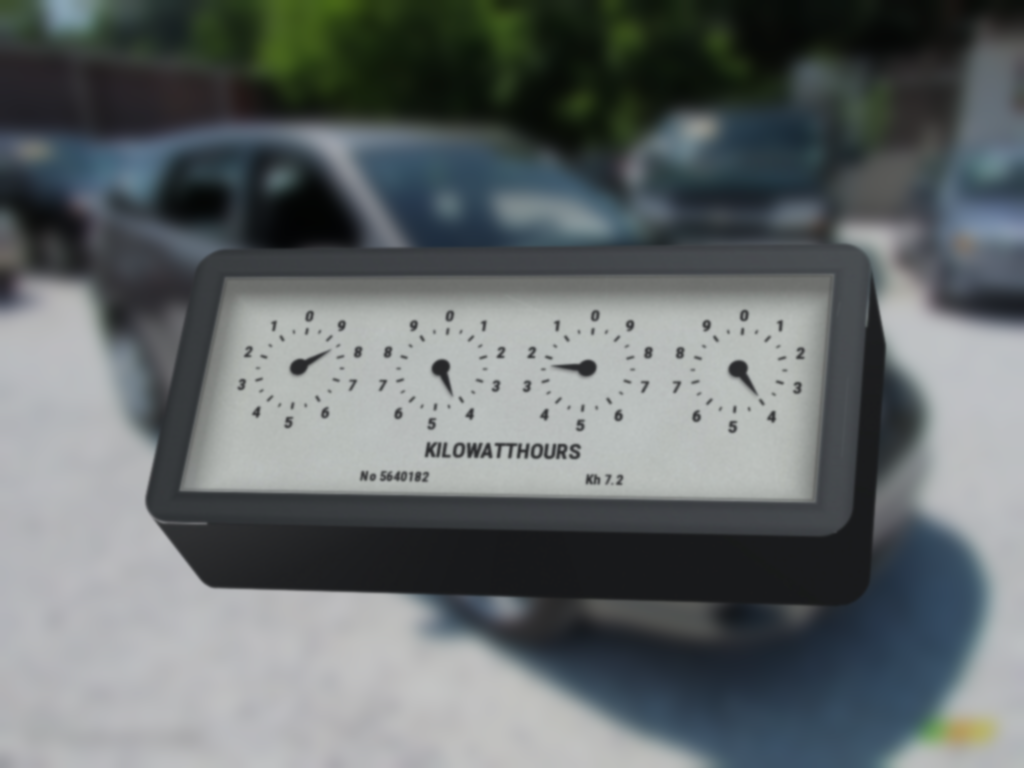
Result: 8424 kWh
